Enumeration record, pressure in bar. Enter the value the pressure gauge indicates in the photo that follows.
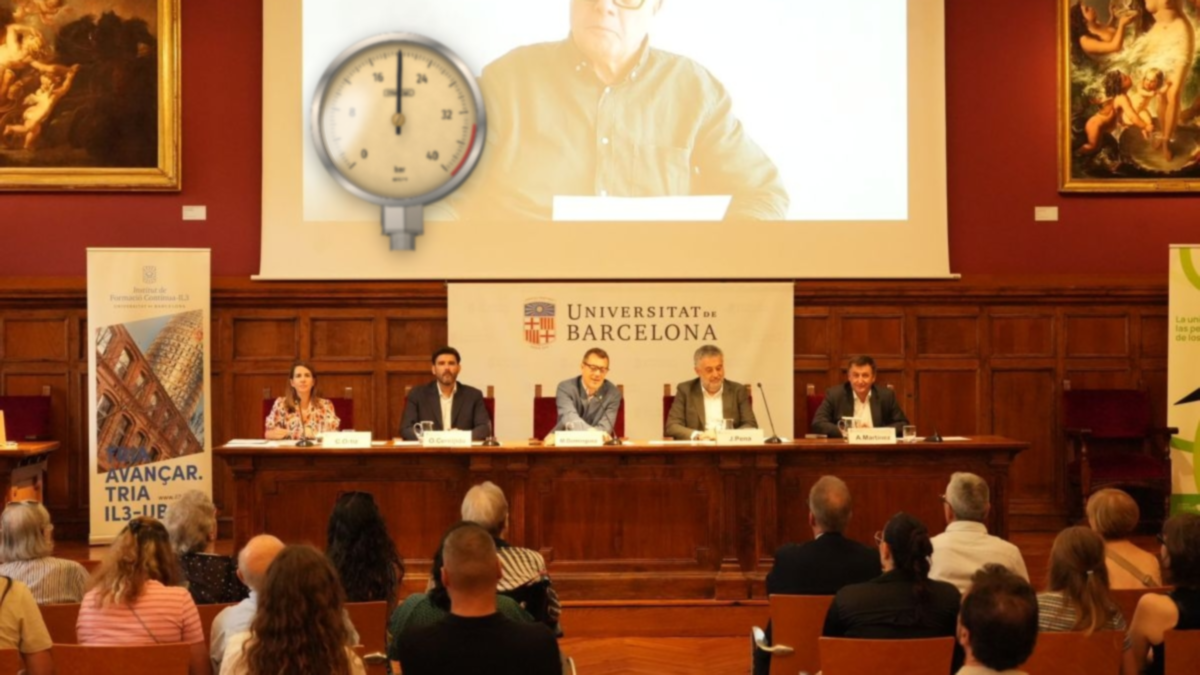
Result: 20 bar
